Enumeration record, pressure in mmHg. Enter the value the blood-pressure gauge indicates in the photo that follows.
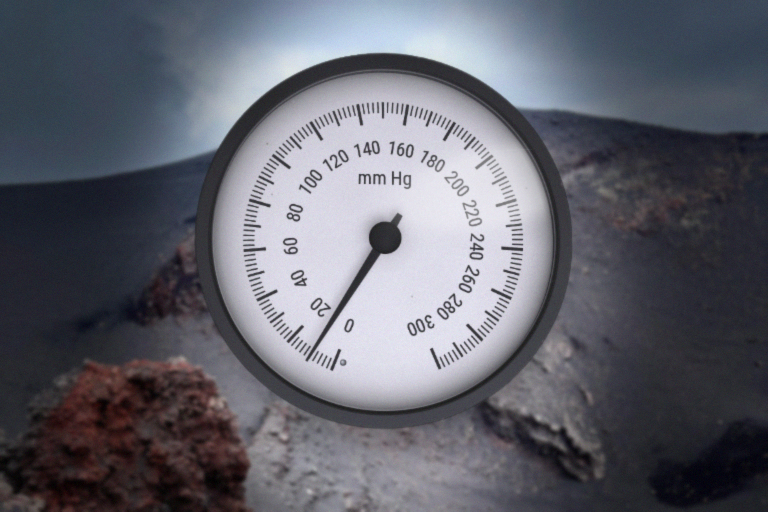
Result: 10 mmHg
